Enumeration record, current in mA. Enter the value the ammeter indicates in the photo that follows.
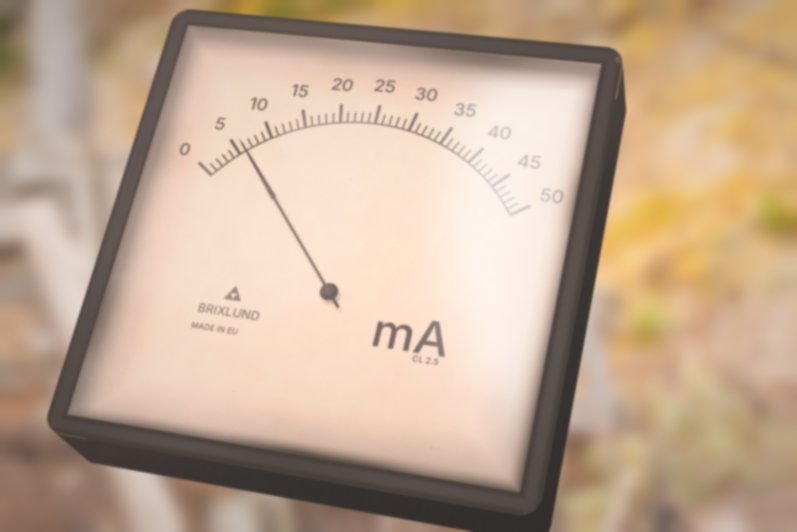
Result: 6 mA
